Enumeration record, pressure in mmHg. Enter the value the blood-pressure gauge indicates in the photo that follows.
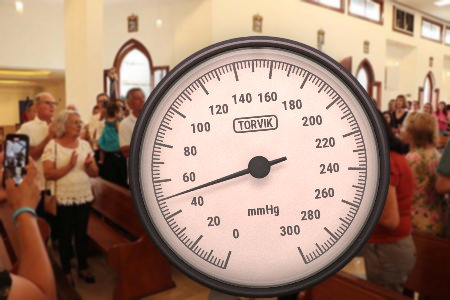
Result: 50 mmHg
